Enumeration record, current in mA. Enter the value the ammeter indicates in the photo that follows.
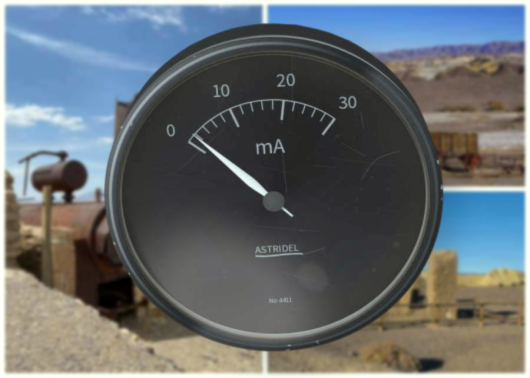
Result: 2 mA
